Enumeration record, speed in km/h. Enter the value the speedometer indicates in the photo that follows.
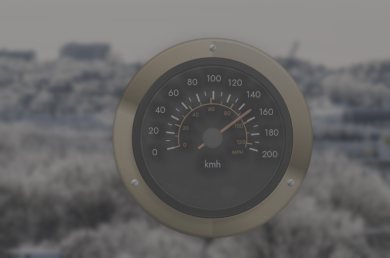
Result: 150 km/h
